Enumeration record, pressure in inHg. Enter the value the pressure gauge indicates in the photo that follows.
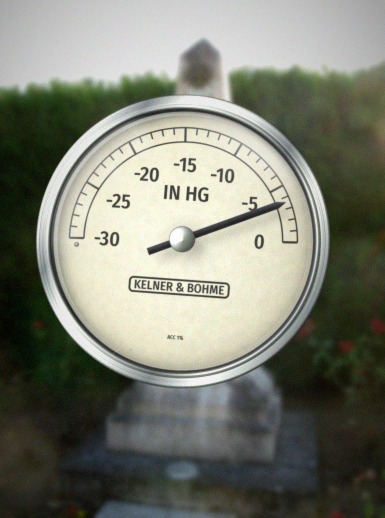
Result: -3.5 inHg
